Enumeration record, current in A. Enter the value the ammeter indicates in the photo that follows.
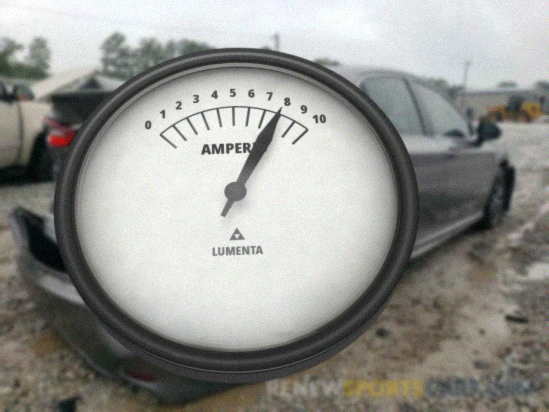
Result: 8 A
